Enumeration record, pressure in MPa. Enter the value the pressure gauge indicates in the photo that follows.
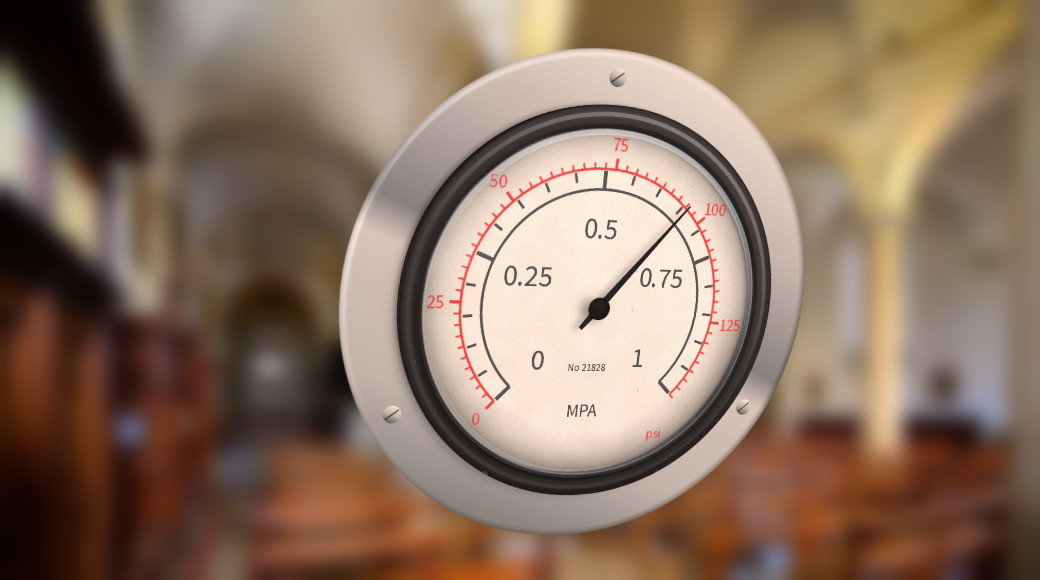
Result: 0.65 MPa
